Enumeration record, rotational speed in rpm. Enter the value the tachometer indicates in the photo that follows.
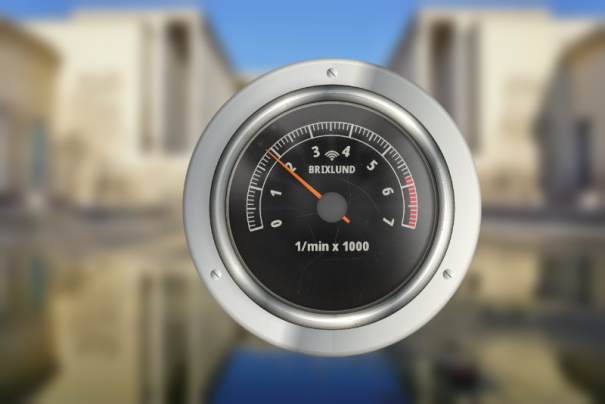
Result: 1900 rpm
